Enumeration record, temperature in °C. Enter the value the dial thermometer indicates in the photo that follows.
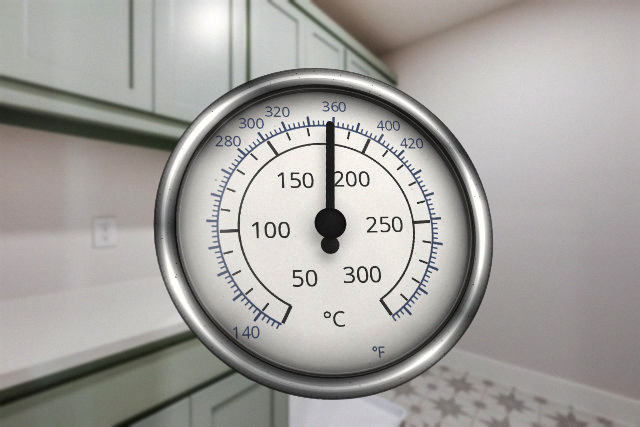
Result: 180 °C
